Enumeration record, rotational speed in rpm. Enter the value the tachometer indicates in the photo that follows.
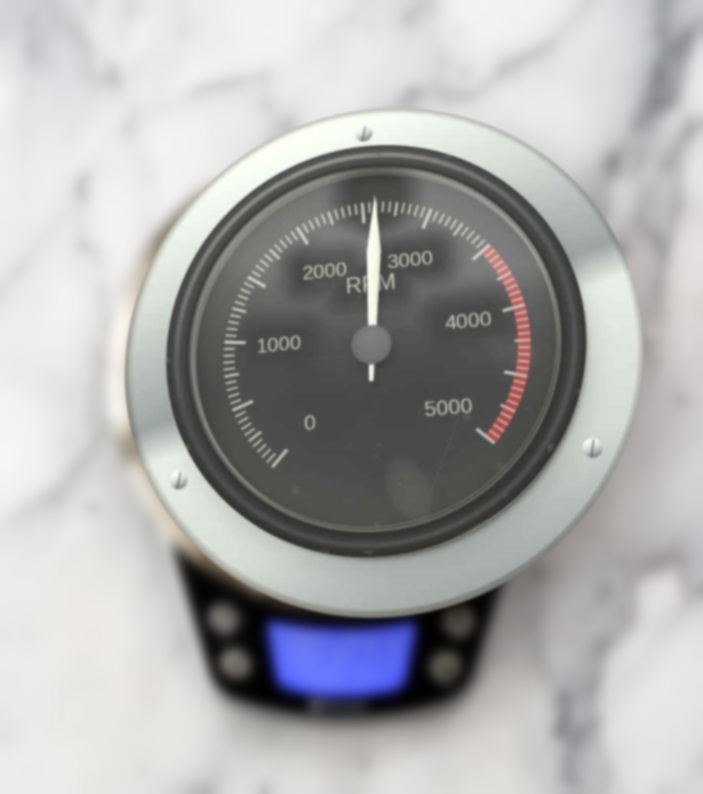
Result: 2600 rpm
